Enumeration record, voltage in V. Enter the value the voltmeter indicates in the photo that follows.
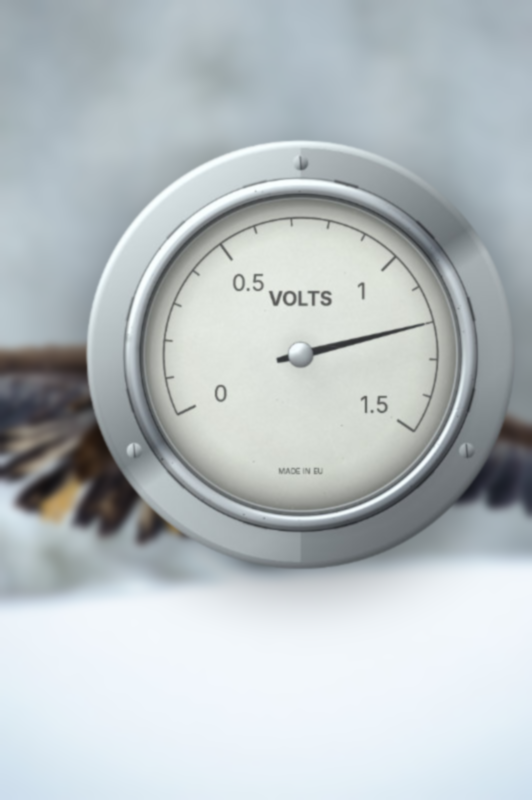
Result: 1.2 V
